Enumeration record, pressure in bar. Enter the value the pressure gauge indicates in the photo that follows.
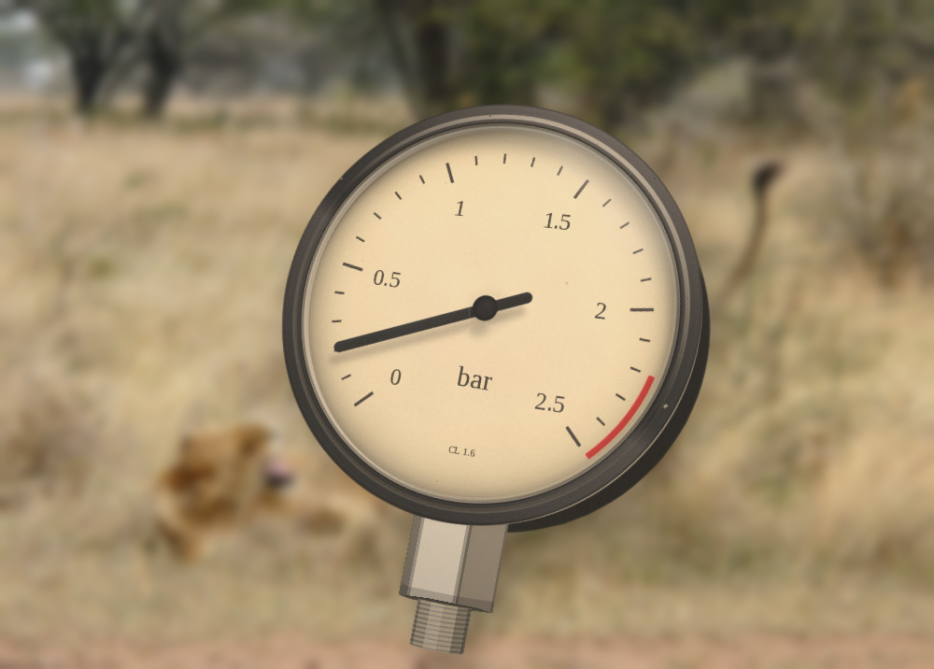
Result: 0.2 bar
